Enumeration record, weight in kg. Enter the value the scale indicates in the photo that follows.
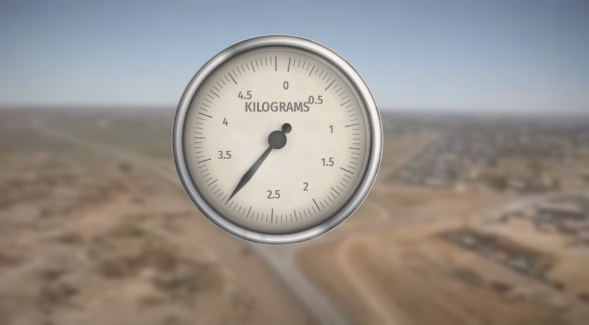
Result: 3 kg
